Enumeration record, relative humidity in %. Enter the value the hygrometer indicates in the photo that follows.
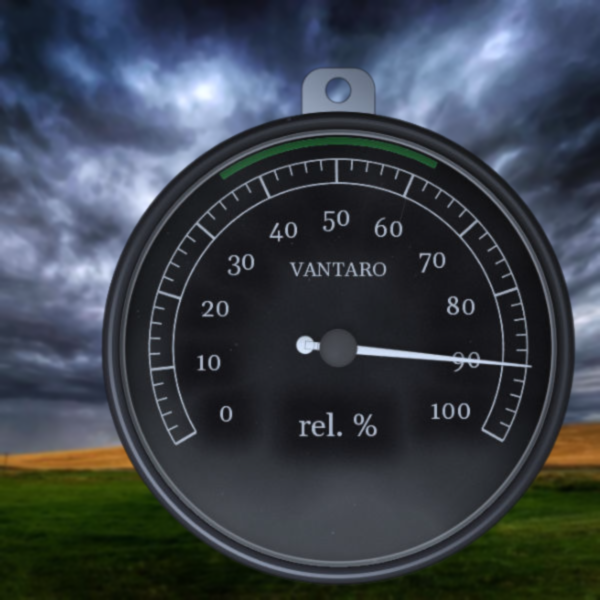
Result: 90 %
